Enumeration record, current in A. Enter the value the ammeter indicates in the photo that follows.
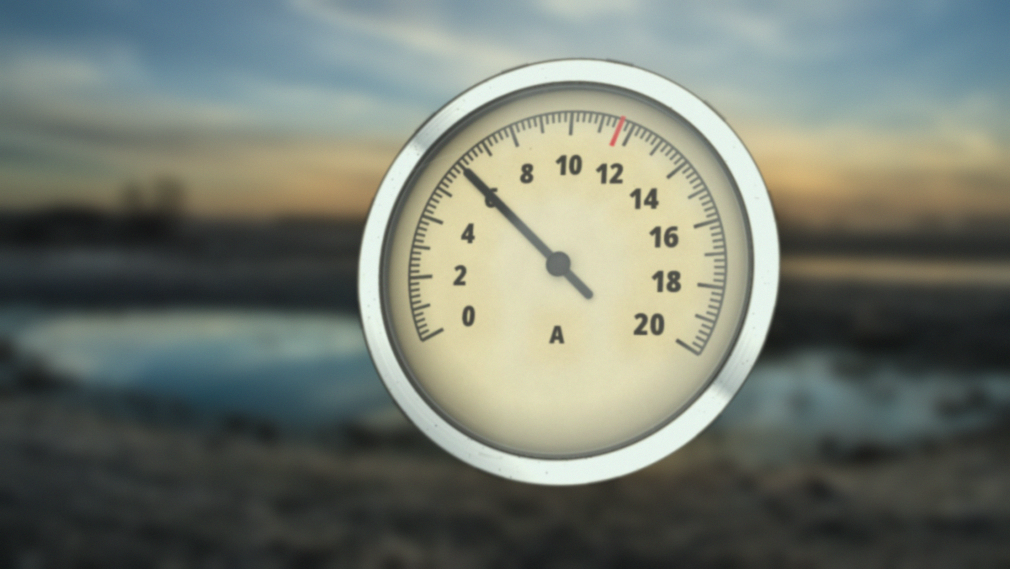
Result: 6 A
